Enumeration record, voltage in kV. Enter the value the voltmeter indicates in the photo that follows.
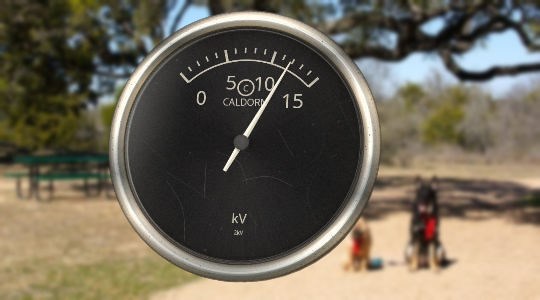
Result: 12 kV
